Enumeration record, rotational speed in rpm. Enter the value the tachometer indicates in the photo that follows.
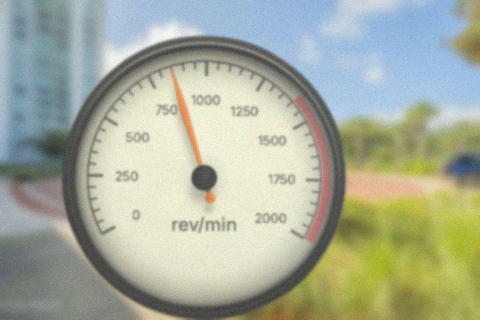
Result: 850 rpm
